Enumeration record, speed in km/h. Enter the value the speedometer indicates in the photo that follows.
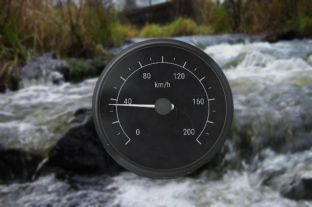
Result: 35 km/h
